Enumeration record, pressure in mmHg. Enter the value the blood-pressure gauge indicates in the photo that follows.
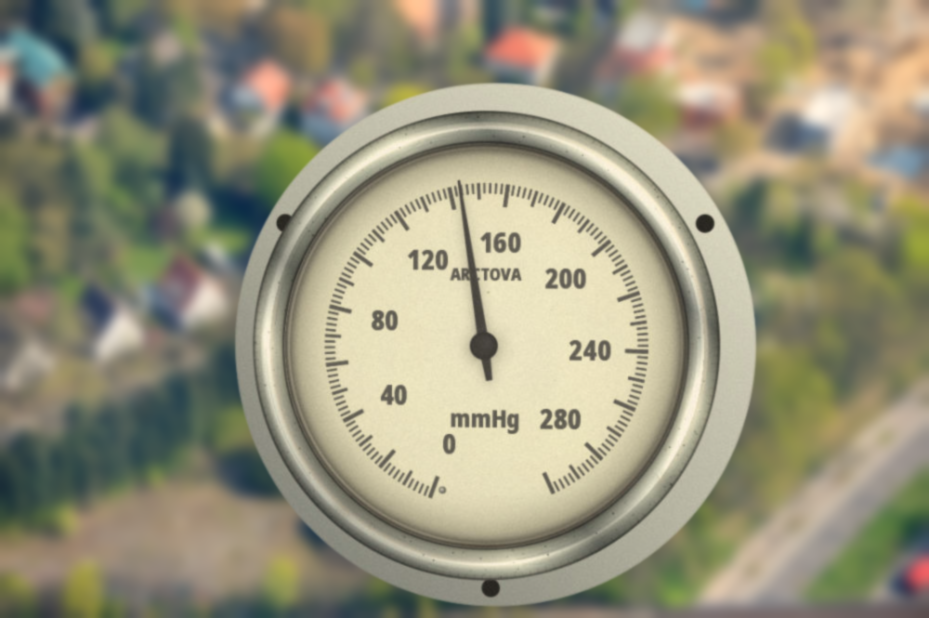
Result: 144 mmHg
